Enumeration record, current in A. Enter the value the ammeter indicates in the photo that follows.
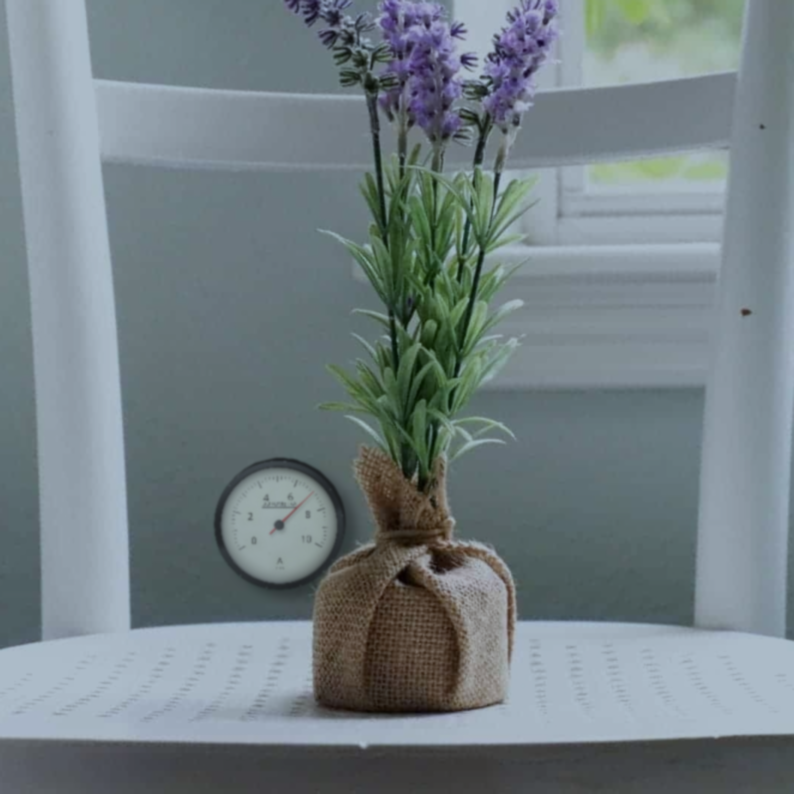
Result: 7 A
